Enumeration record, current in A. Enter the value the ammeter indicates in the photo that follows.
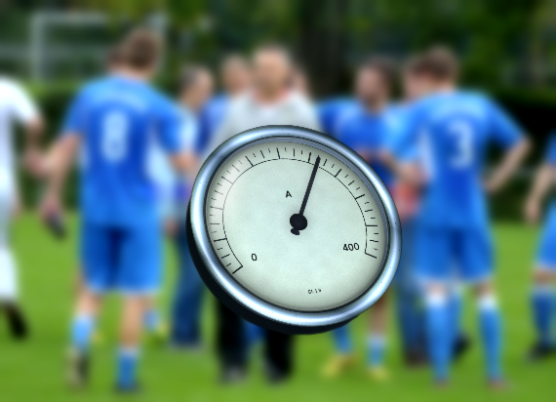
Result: 250 A
